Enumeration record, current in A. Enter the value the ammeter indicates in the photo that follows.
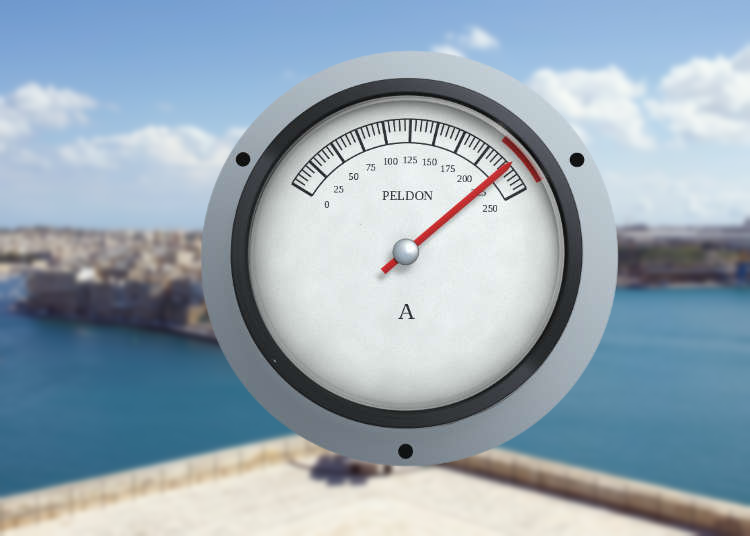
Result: 225 A
